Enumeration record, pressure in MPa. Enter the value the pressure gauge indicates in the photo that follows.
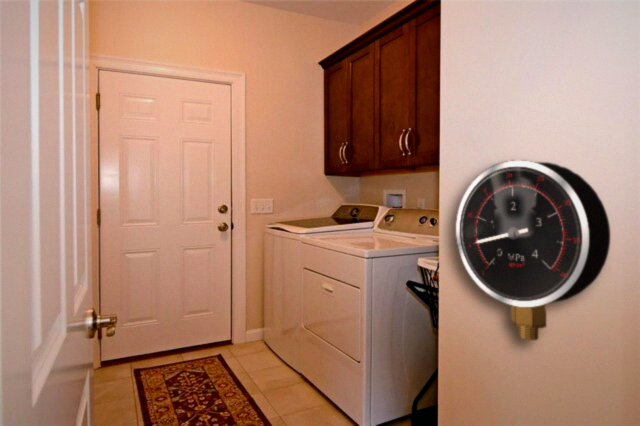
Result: 0.5 MPa
